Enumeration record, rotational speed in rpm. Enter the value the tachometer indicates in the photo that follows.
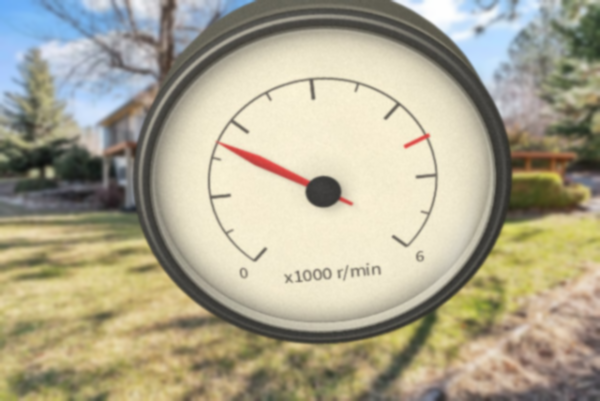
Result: 1750 rpm
